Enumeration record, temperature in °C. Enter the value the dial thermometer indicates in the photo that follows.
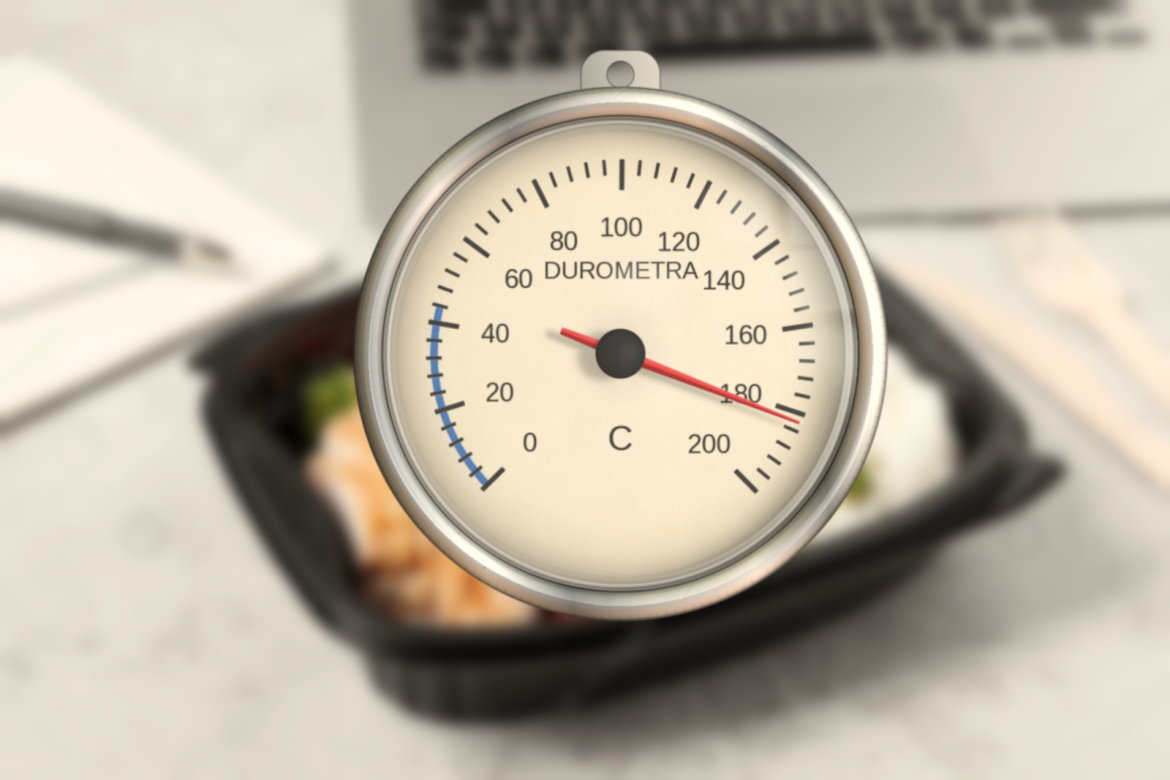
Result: 182 °C
